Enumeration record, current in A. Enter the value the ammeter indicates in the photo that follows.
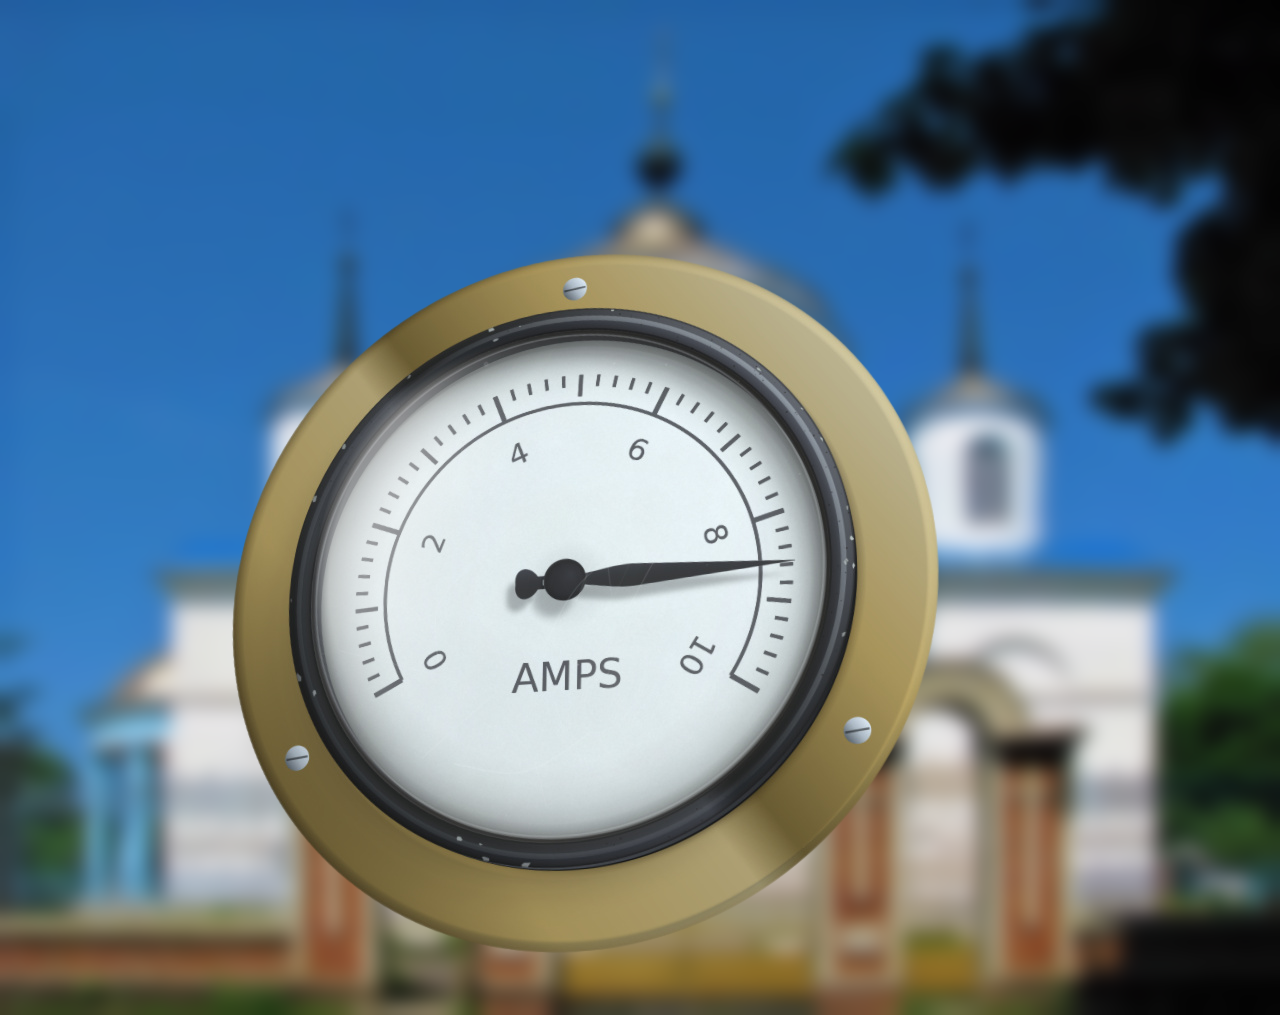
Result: 8.6 A
